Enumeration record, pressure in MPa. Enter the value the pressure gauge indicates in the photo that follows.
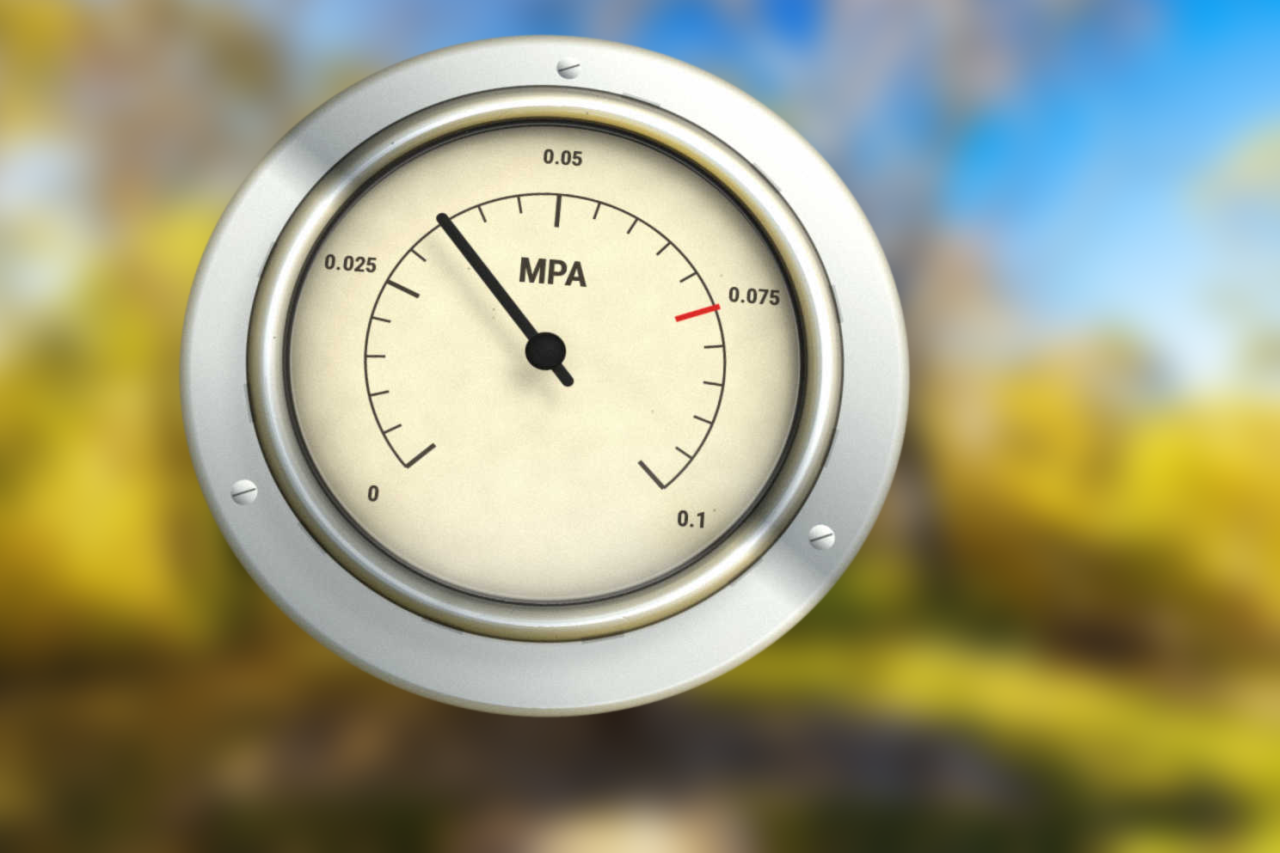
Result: 0.035 MPa
